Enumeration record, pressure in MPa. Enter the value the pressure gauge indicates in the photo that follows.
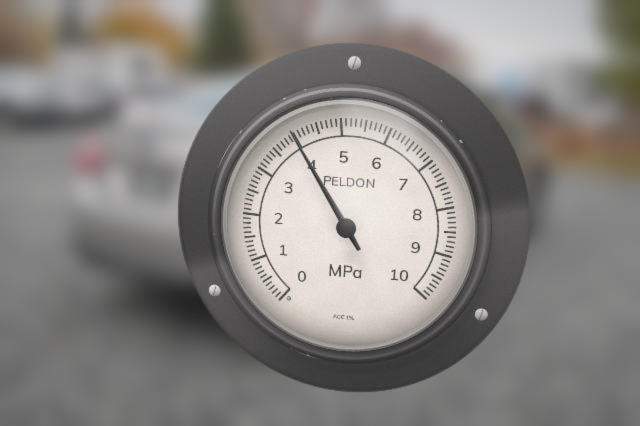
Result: 4 MPa
